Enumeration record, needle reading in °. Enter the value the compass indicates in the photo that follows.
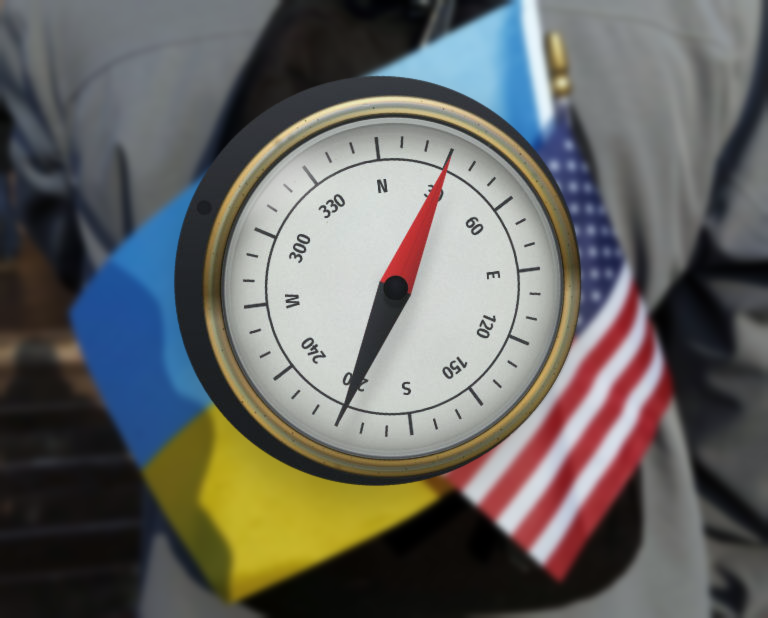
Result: 30 °
